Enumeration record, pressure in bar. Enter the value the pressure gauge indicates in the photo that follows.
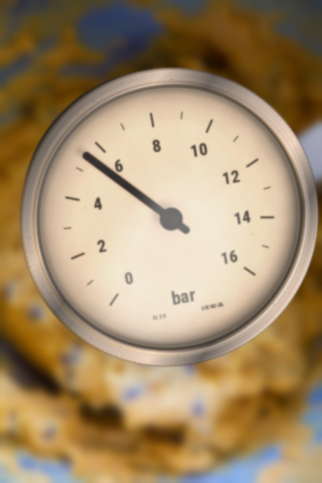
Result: 5.5 bar
